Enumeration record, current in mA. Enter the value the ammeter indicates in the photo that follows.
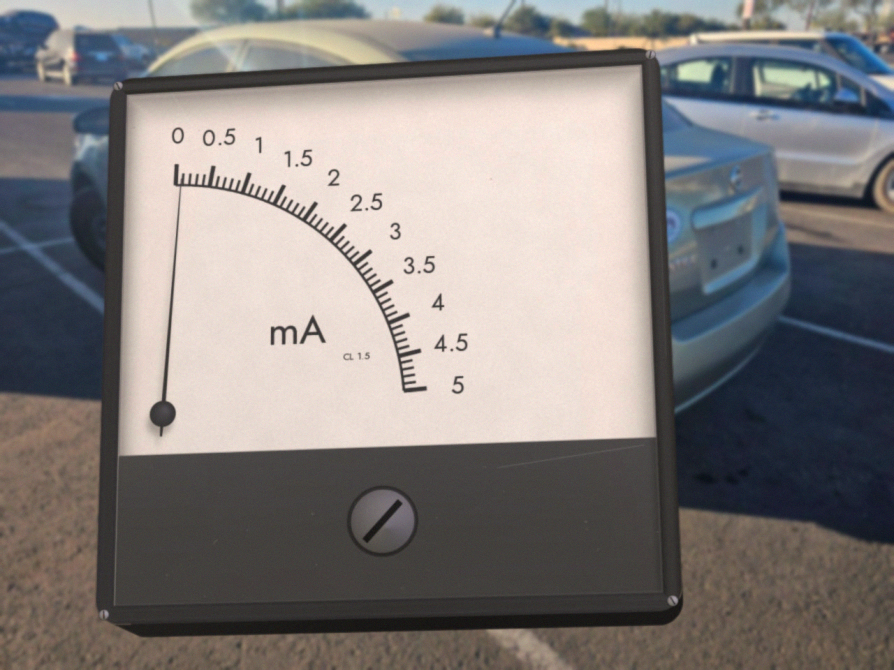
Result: 0.1 mA
